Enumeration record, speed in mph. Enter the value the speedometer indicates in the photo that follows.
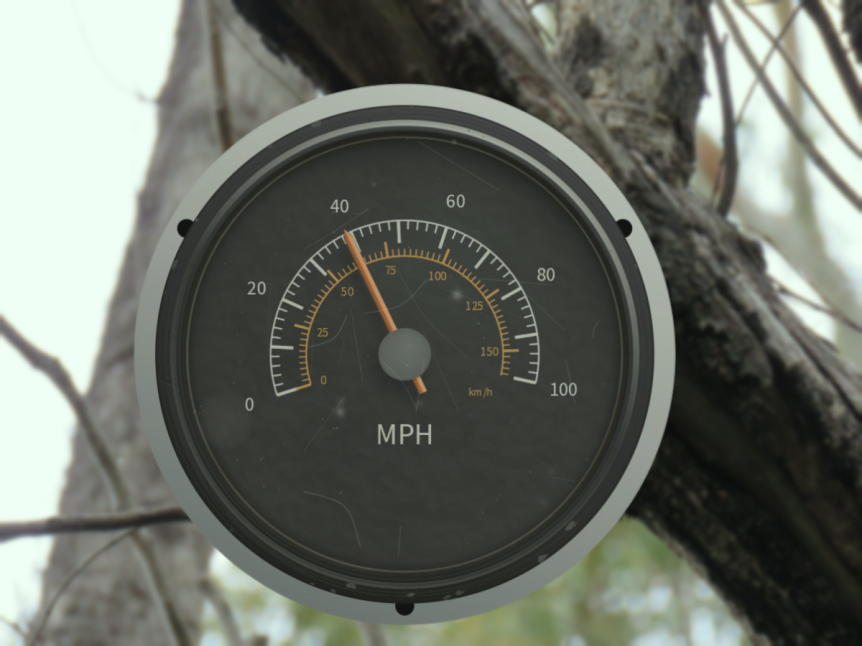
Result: 39 mph
